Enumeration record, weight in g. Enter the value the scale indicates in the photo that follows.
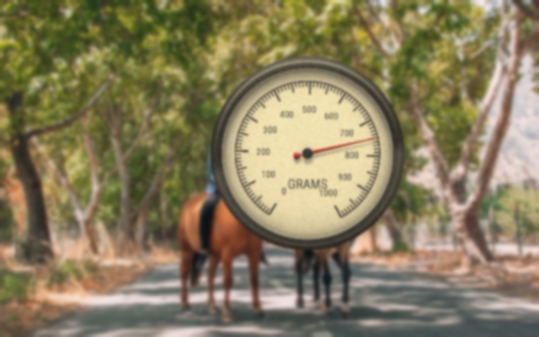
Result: 750 g
